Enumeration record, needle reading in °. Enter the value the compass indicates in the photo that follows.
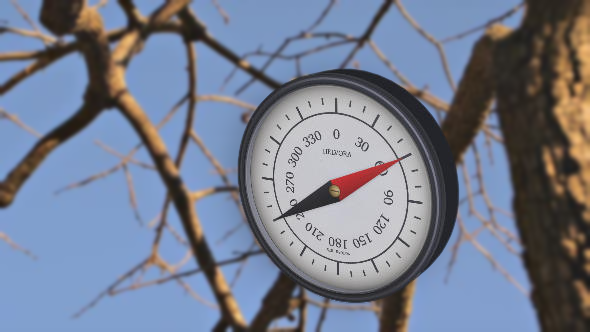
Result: 60 °
